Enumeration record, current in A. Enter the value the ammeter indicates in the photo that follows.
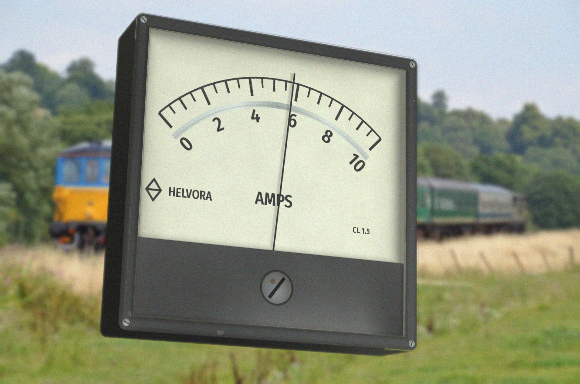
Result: 5.75 A
